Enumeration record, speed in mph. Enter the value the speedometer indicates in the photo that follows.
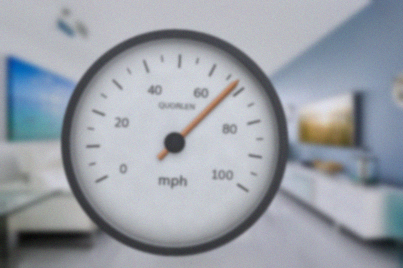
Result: 67.5 mph
